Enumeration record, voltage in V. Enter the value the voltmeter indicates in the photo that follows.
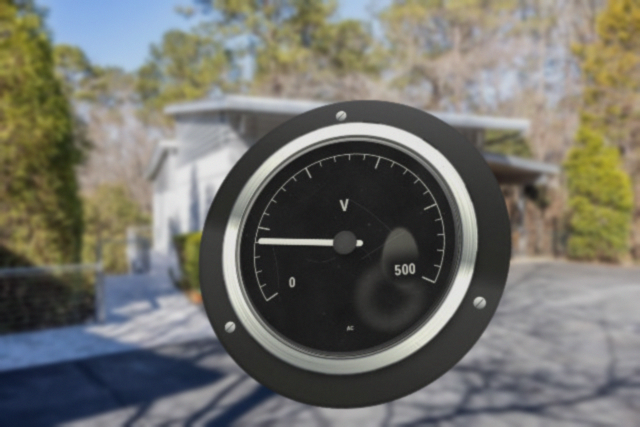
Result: 80 V
